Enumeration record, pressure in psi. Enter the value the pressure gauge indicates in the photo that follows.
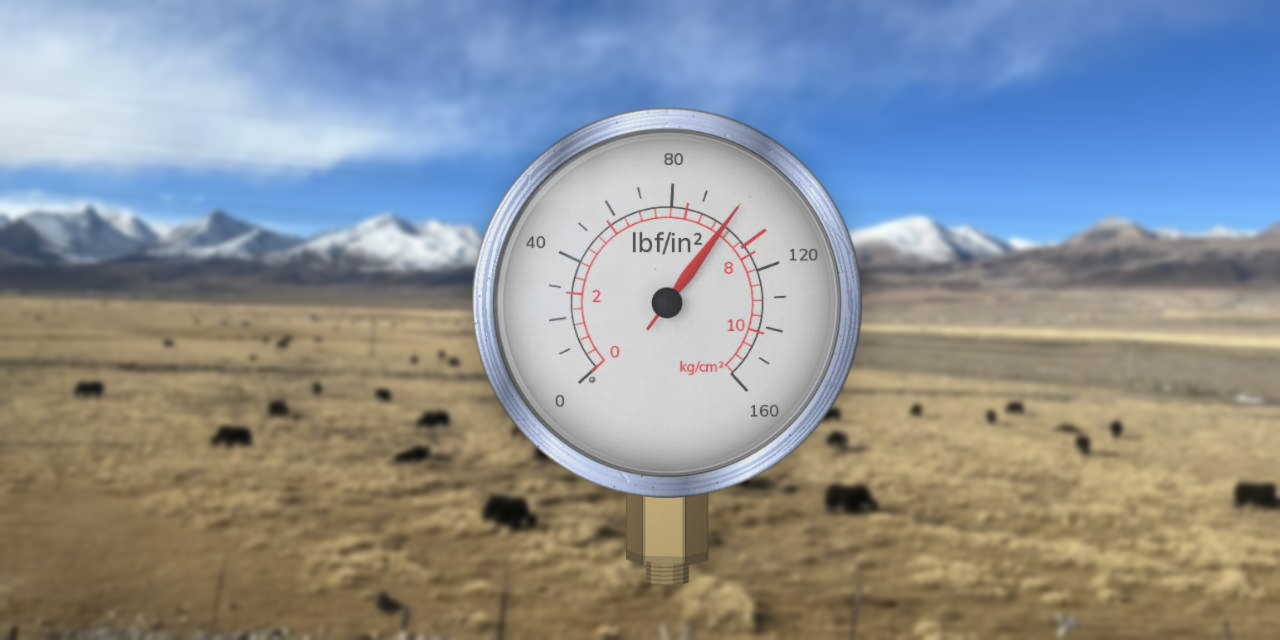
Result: 100 psi
